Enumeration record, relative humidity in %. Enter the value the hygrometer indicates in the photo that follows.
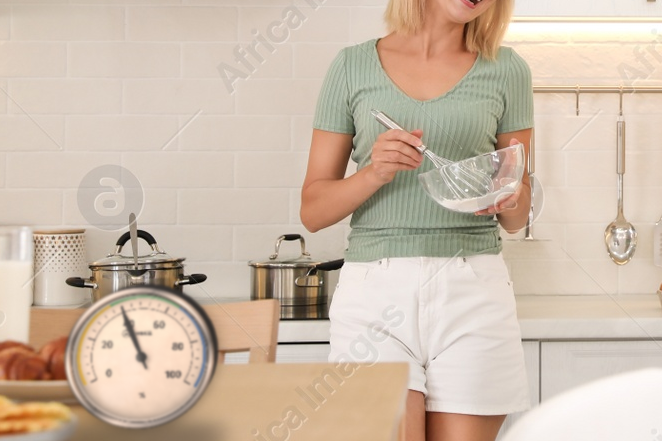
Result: 40 %
